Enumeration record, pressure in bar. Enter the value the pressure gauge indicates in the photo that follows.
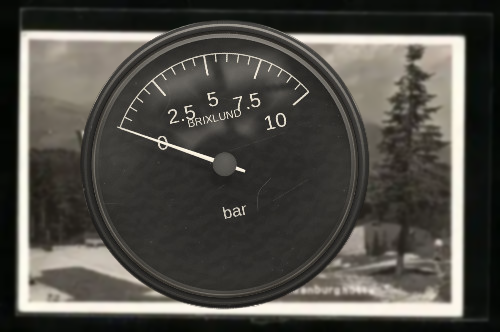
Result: 0 bar
